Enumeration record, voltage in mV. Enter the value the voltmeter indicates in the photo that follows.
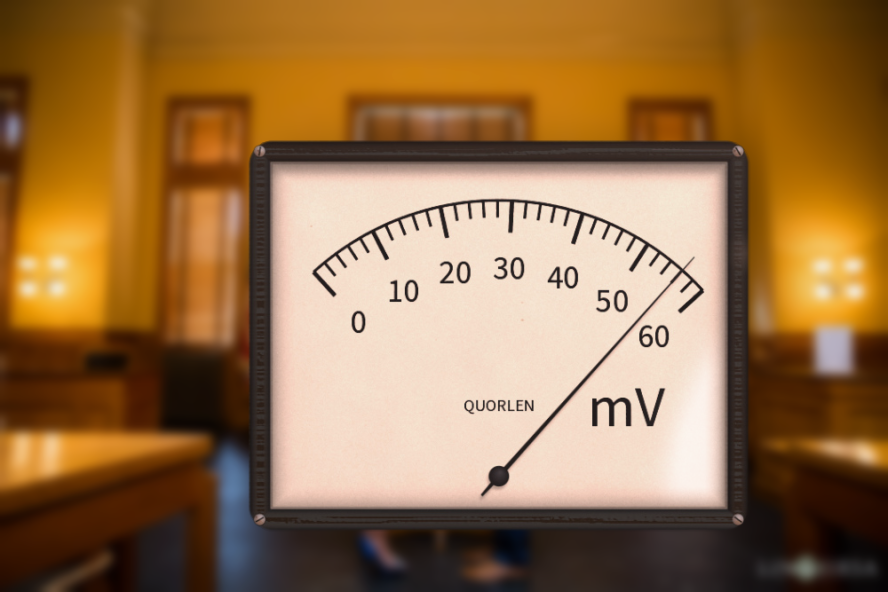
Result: 56 mV
